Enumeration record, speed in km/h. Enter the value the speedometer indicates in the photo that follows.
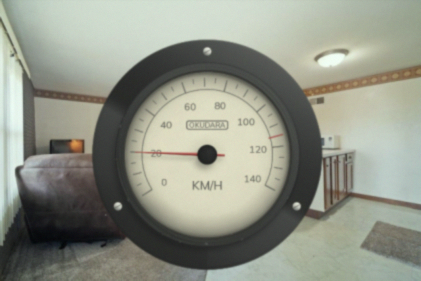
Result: 20 km/h
